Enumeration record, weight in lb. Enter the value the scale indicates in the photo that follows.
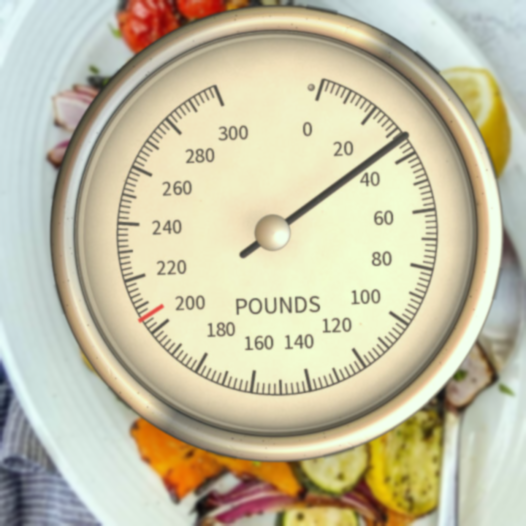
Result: 34 lb
